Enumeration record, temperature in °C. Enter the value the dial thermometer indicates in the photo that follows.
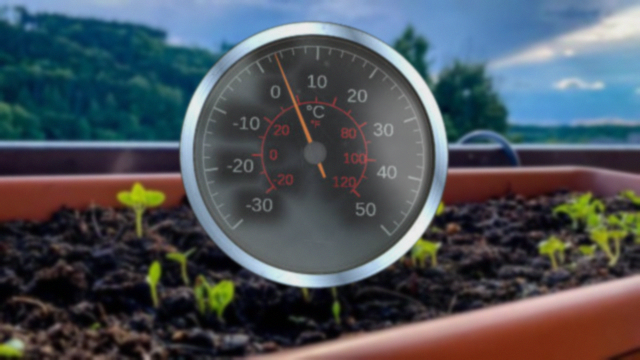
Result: 3 °C
